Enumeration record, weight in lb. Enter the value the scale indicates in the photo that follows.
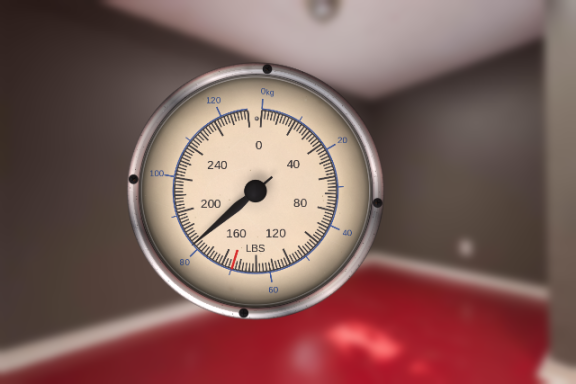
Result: 180 lb
